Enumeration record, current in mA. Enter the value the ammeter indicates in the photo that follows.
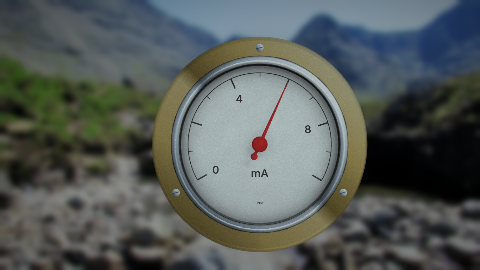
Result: 6 mA
